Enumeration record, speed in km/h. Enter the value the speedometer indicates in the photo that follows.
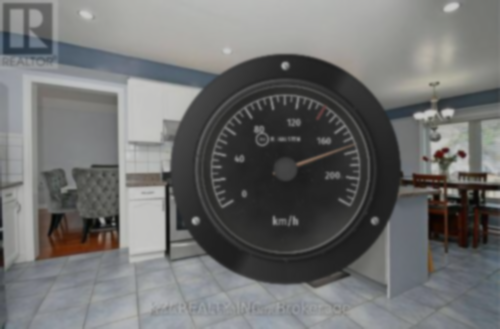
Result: 175 km/h
